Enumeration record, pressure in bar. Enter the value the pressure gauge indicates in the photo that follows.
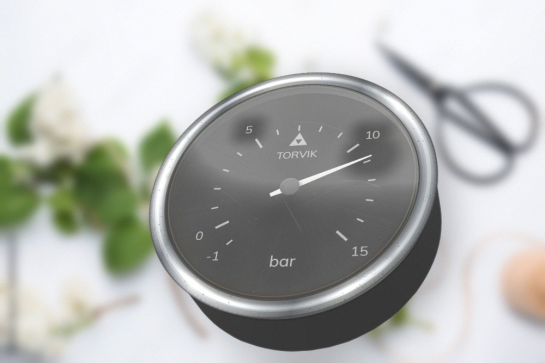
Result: 11 bar
